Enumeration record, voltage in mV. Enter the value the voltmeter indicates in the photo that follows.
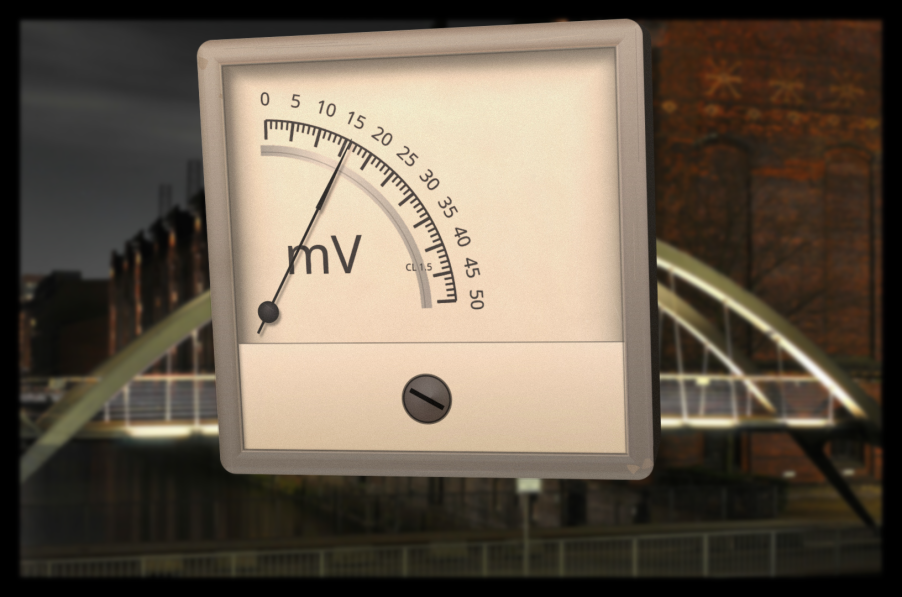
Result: 16 mV
